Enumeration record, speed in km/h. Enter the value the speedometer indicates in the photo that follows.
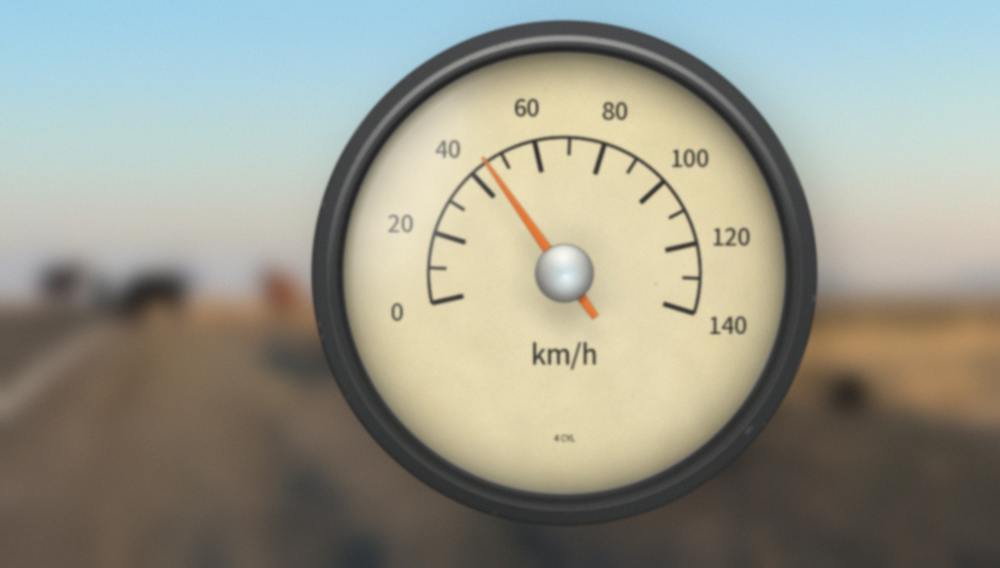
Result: 45 km/h
